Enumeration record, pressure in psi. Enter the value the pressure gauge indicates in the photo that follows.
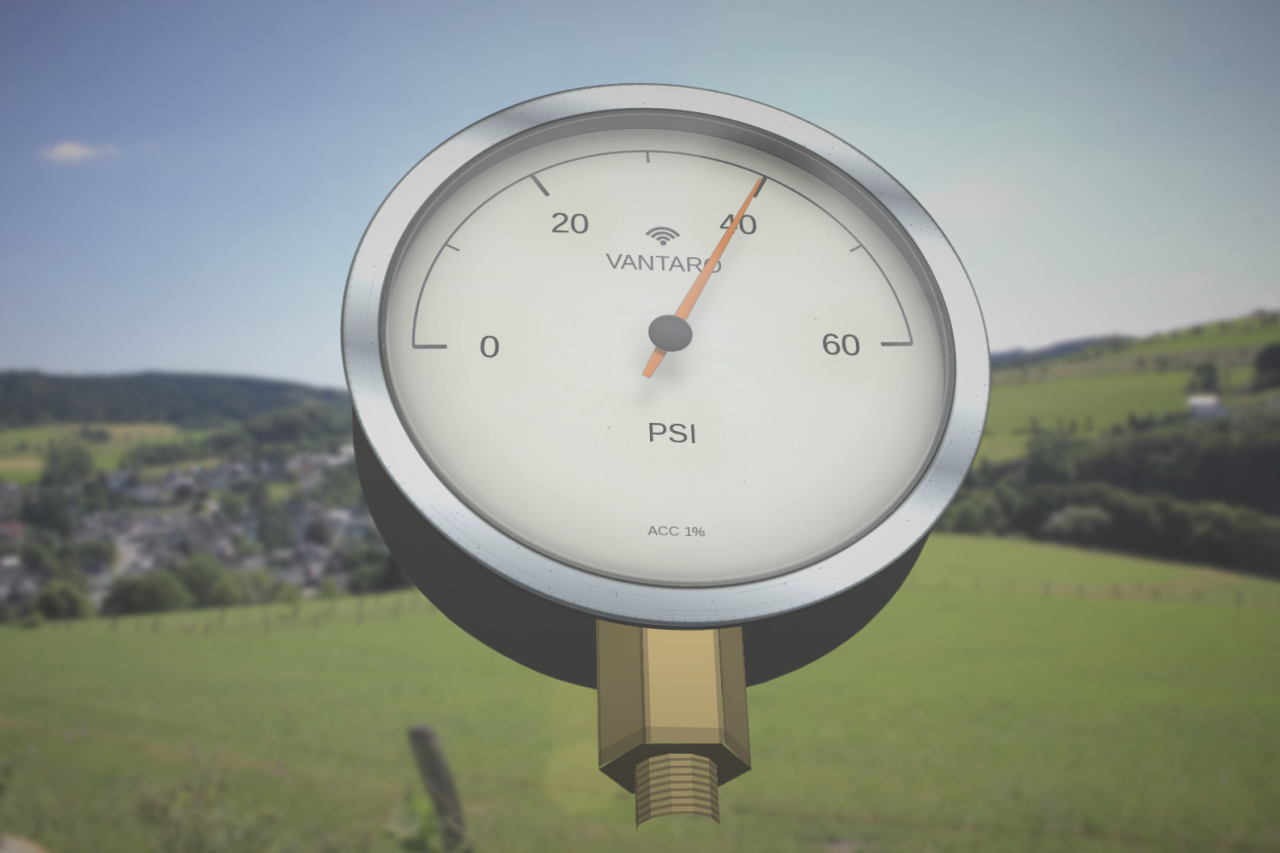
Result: 40 psi
